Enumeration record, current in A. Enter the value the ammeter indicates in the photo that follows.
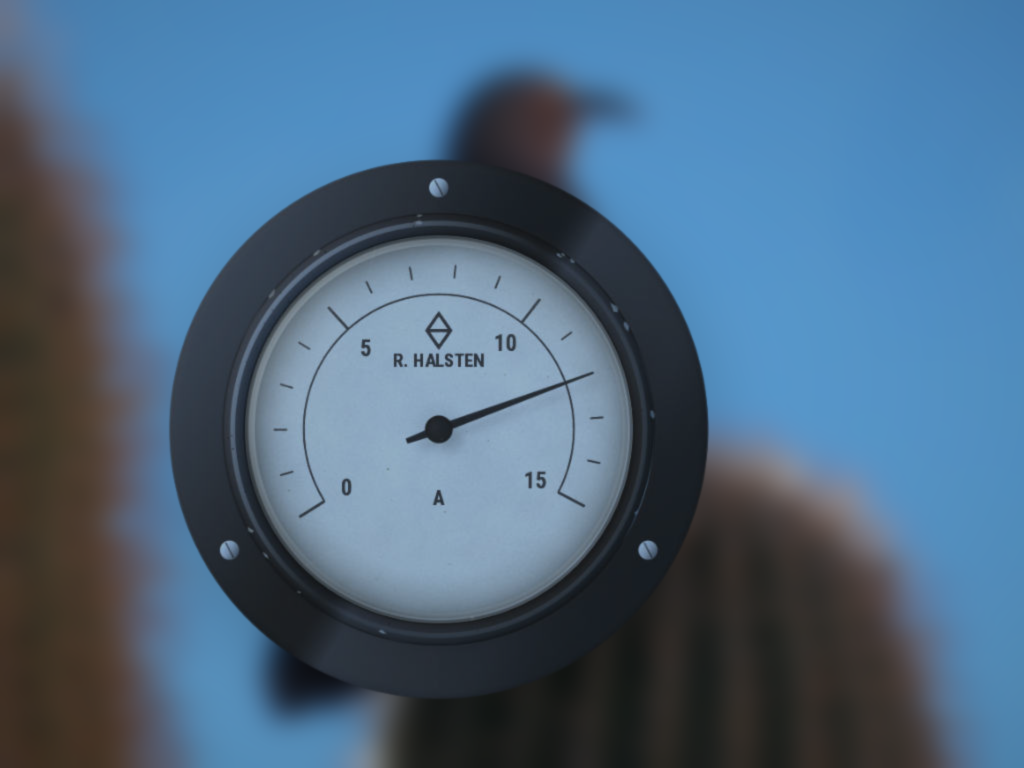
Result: 12 A
